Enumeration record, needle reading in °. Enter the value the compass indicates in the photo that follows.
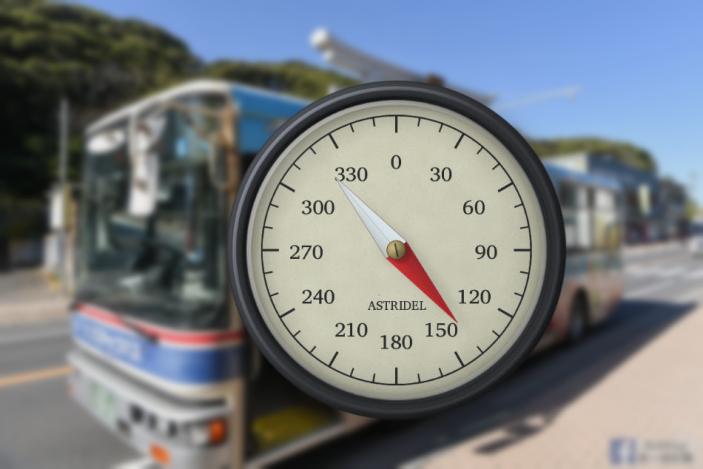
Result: 140 °
